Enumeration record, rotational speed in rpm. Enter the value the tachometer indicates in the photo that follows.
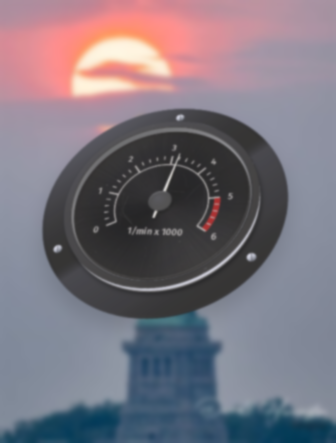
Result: 3200 rpm
